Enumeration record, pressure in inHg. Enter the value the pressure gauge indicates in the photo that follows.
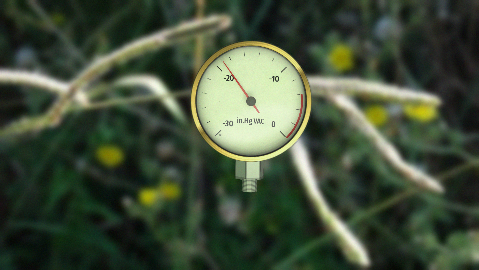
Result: -19 inHg
